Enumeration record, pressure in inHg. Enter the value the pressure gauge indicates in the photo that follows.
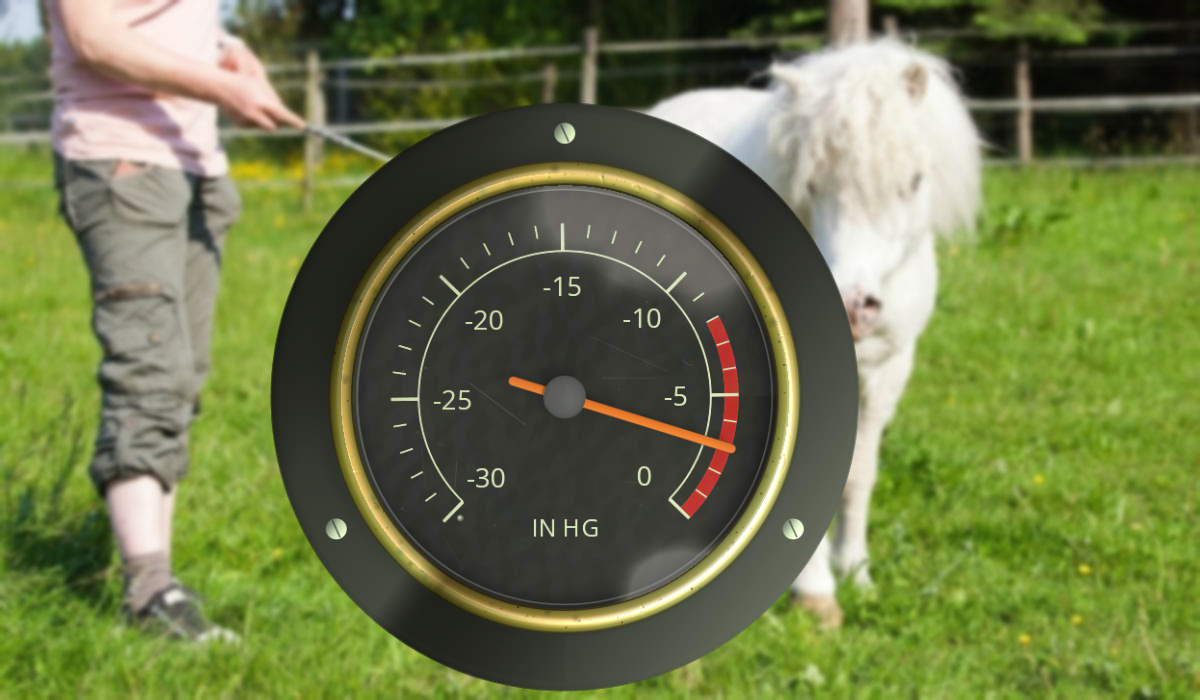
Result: -3 inHg
